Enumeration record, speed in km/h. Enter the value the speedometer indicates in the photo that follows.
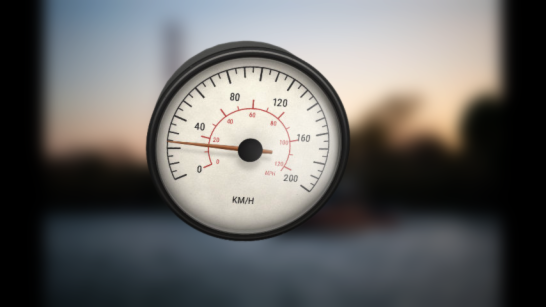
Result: 25 km/h
